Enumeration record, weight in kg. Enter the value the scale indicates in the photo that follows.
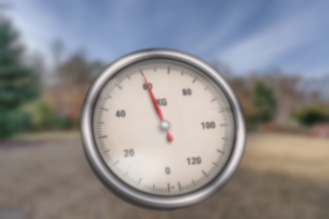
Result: 60 kg
